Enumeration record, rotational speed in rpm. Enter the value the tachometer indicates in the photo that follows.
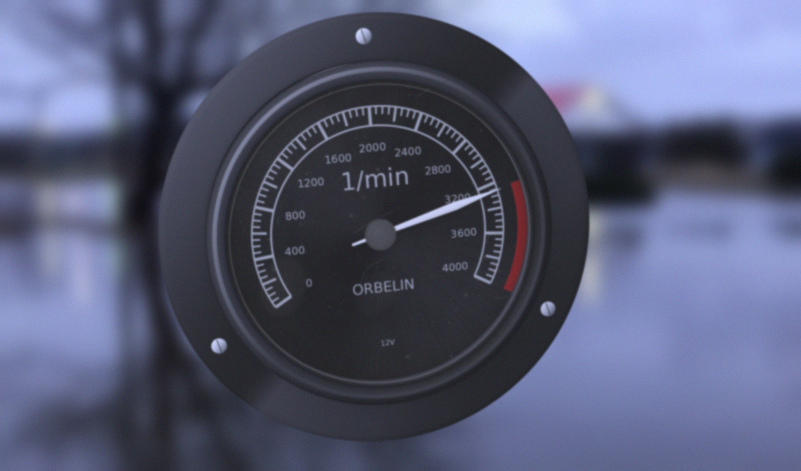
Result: 3250 rpm
